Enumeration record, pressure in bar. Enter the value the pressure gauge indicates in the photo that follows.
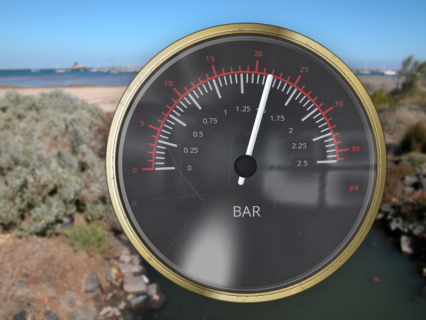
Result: 1.5 bar
